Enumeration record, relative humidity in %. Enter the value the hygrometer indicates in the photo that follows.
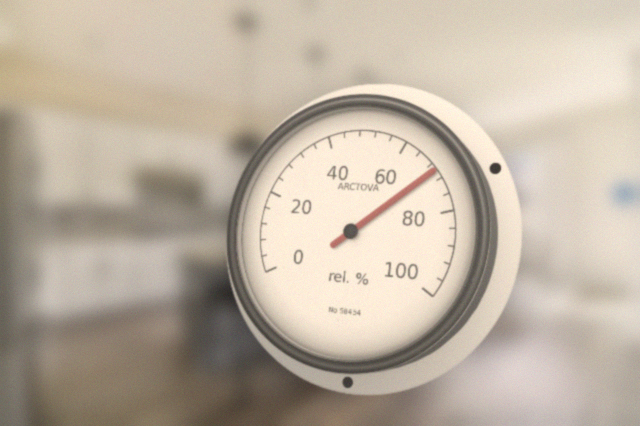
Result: 70 %
